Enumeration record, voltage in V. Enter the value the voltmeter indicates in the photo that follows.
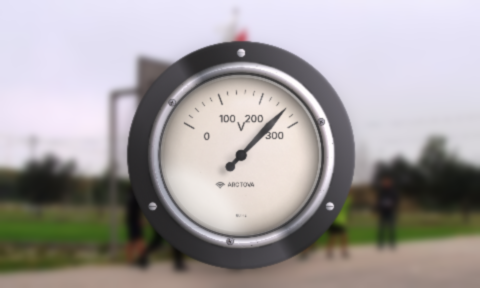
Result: 260 V
